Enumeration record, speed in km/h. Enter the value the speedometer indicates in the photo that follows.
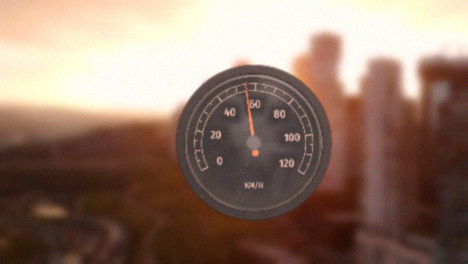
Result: 55 km/h
